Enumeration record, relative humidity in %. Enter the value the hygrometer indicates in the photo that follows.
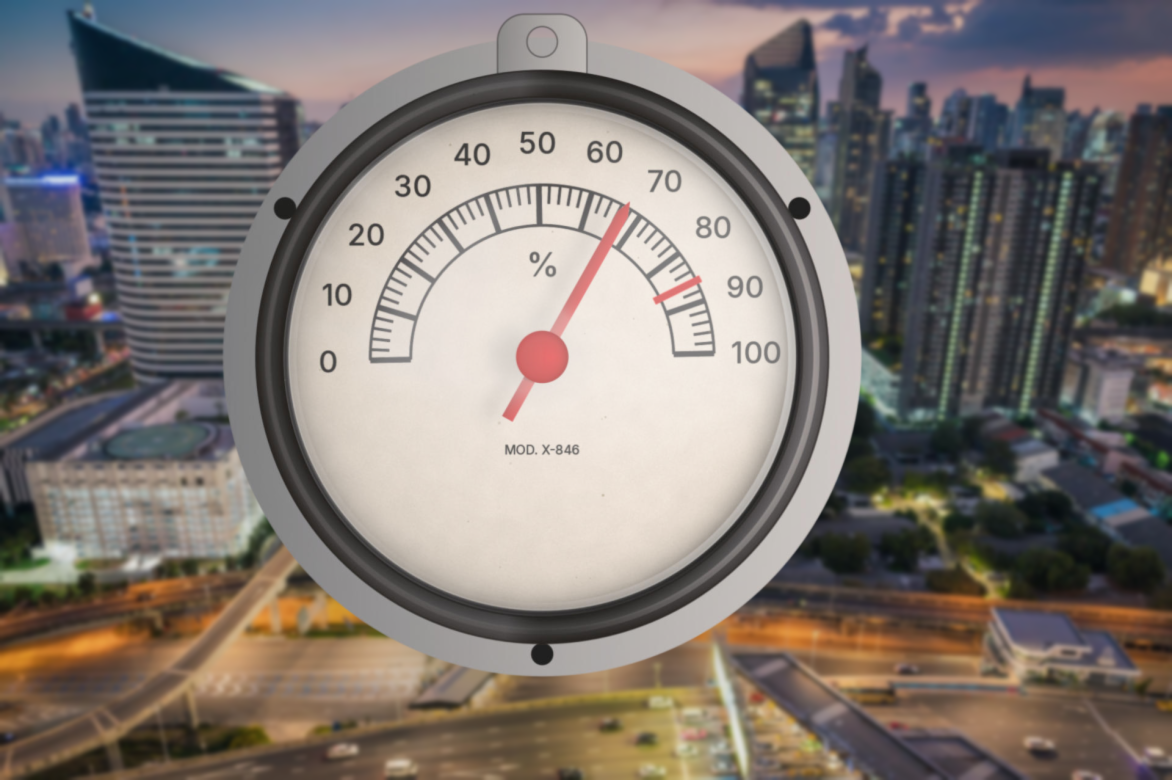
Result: 67 %
